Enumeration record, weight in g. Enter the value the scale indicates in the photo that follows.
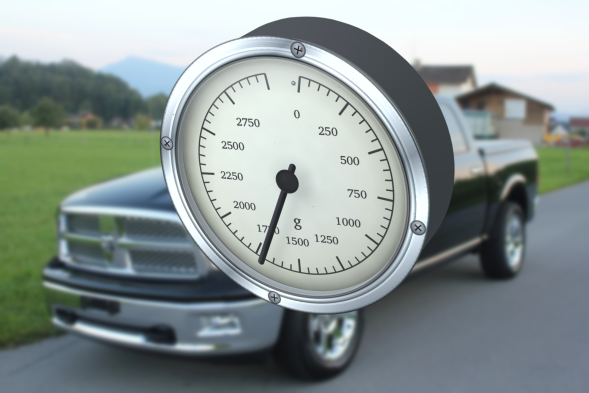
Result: 1700 g
